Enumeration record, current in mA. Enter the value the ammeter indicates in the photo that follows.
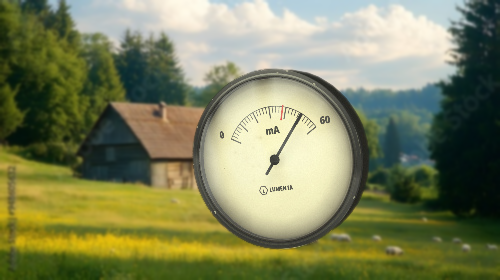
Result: 50 mA
